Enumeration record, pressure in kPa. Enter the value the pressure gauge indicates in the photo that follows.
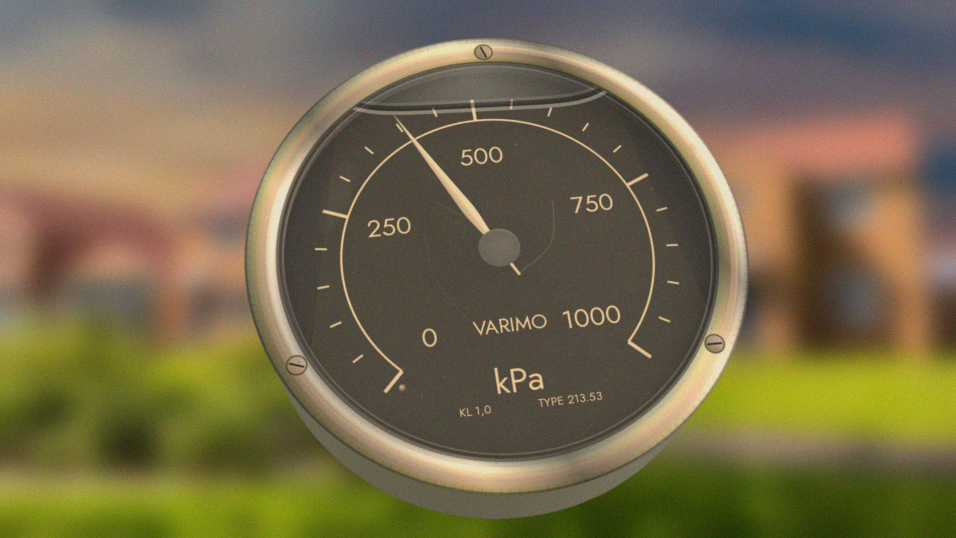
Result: 400 kPa
